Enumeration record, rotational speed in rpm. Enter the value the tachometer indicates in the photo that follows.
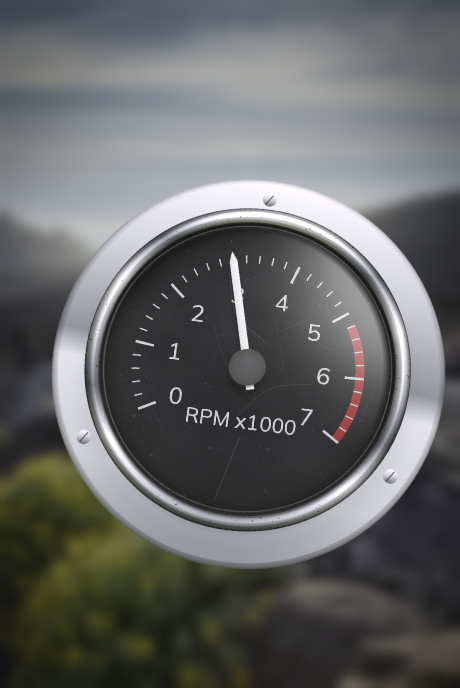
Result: 3000 rpm
